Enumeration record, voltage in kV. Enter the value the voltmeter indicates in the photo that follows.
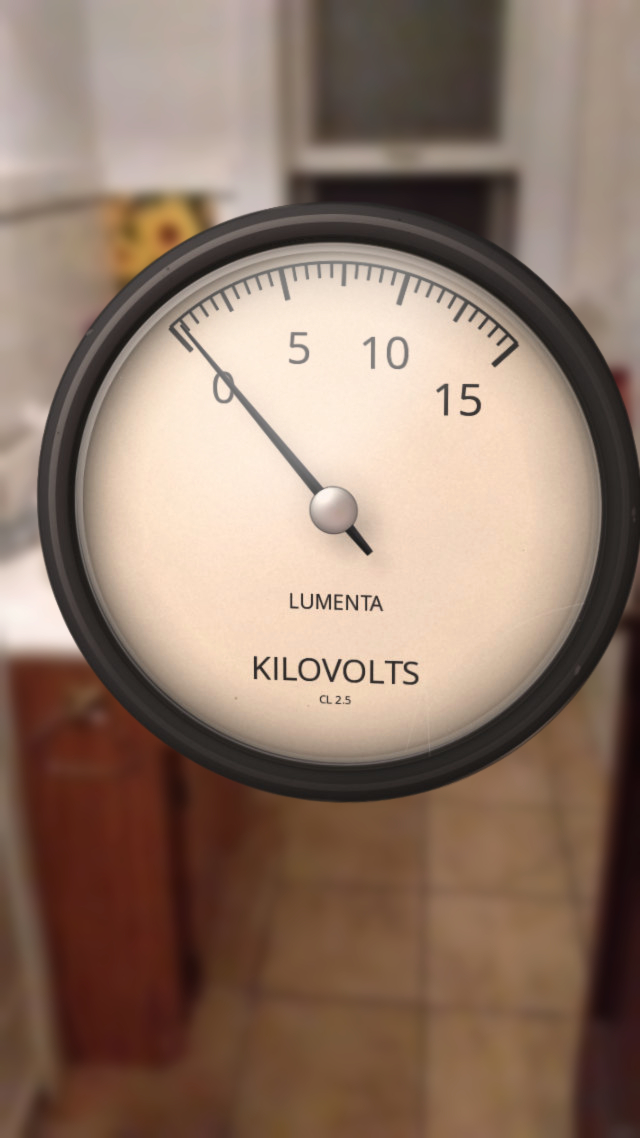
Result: 0.5 kV
